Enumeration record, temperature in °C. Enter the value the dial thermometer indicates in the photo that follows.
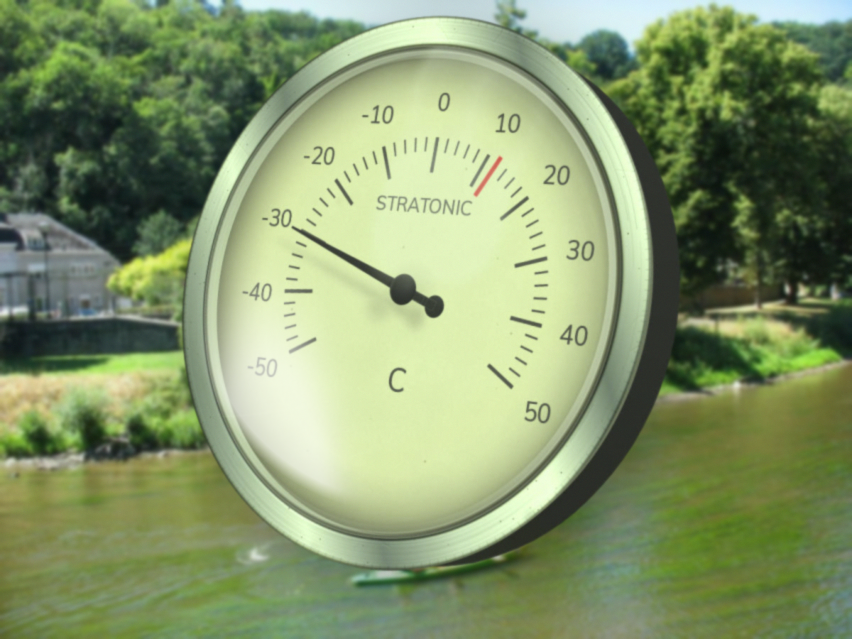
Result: -30 °C
